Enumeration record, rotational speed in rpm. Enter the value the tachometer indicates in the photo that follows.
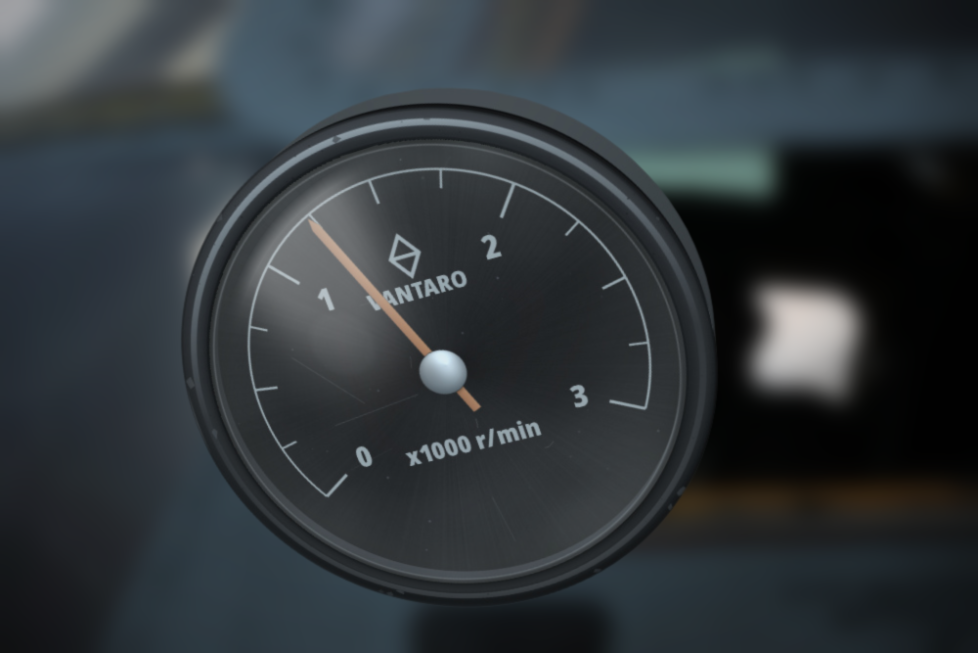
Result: 1250 rpm
